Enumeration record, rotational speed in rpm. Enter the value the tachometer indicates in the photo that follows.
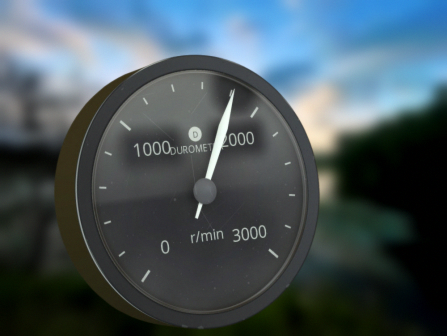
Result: 1800 rpm
